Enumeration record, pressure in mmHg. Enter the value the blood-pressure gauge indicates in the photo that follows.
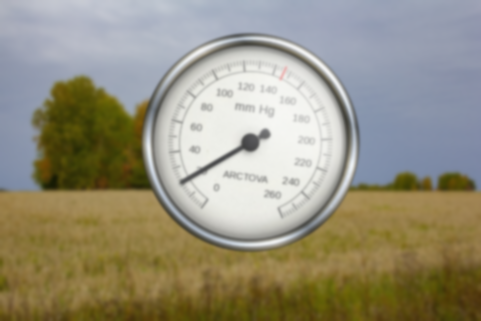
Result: 20 mmHg
